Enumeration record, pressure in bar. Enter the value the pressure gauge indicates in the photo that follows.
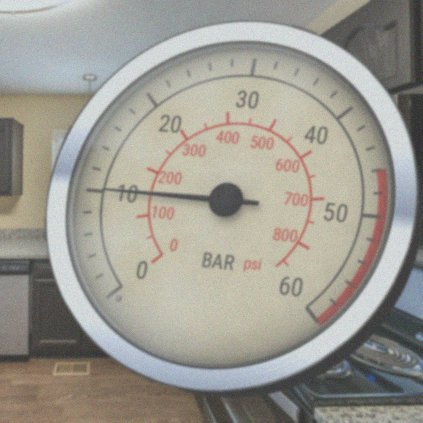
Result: 10 bar
